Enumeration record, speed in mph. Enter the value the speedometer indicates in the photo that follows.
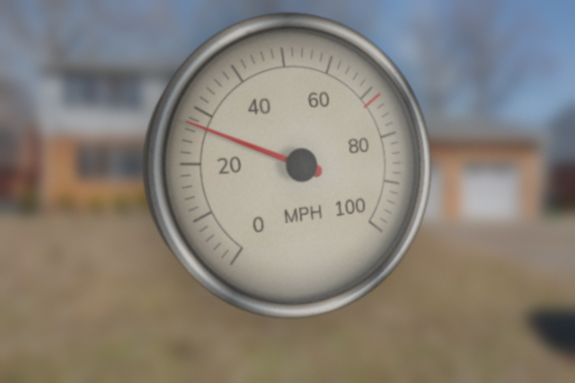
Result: 27 mph
